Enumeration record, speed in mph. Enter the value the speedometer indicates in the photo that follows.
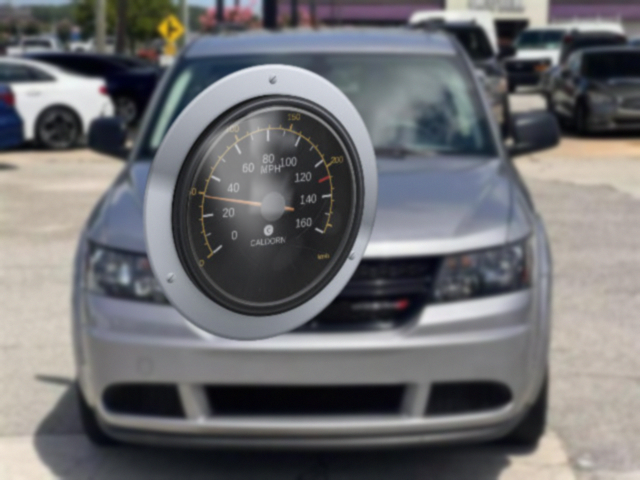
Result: 30 mph
